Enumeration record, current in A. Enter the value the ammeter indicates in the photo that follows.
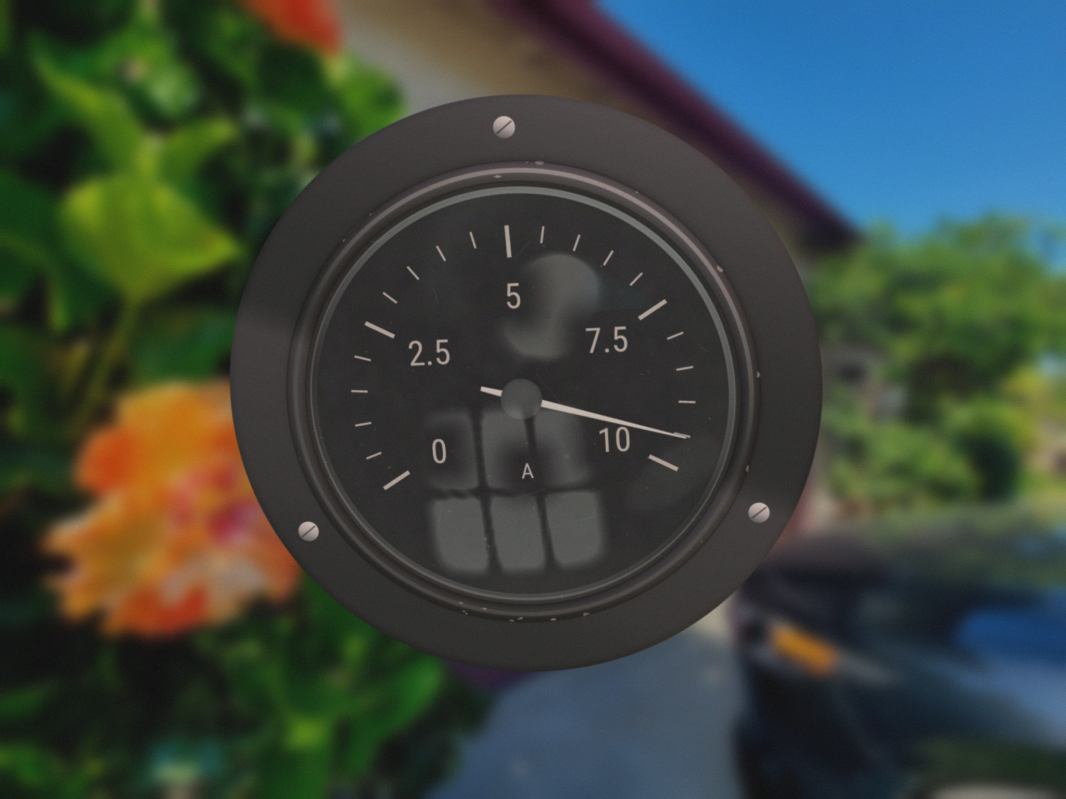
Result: 9.5 A
